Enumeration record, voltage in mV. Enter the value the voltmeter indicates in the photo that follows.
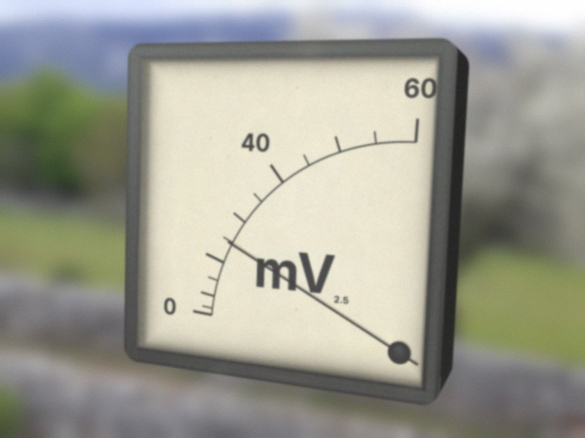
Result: 25 mV
